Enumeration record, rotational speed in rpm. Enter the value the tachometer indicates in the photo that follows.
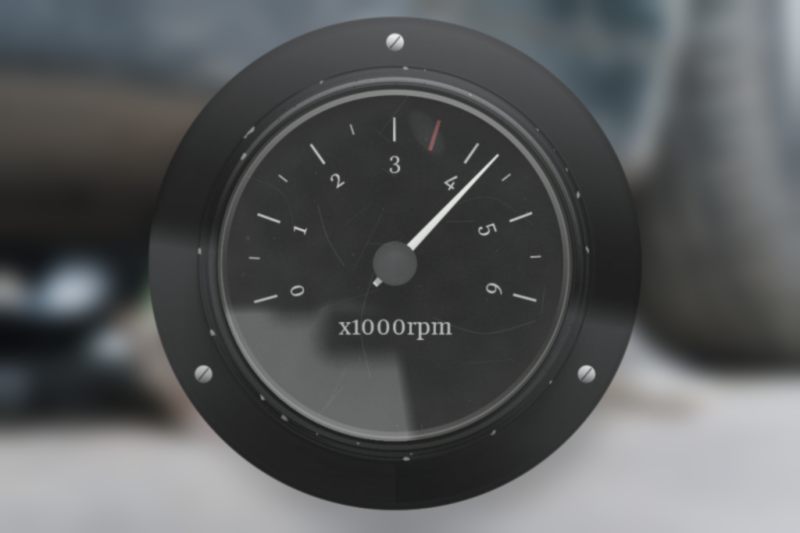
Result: 4250 rpm
